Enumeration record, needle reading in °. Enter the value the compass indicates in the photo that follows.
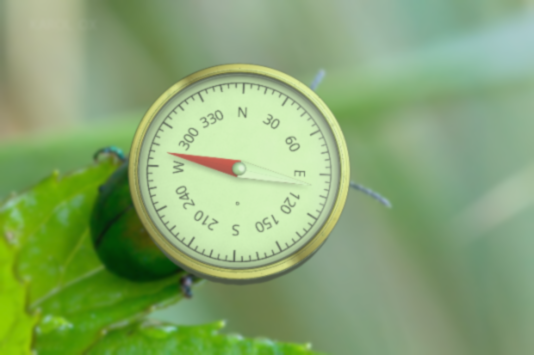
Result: 280 °
